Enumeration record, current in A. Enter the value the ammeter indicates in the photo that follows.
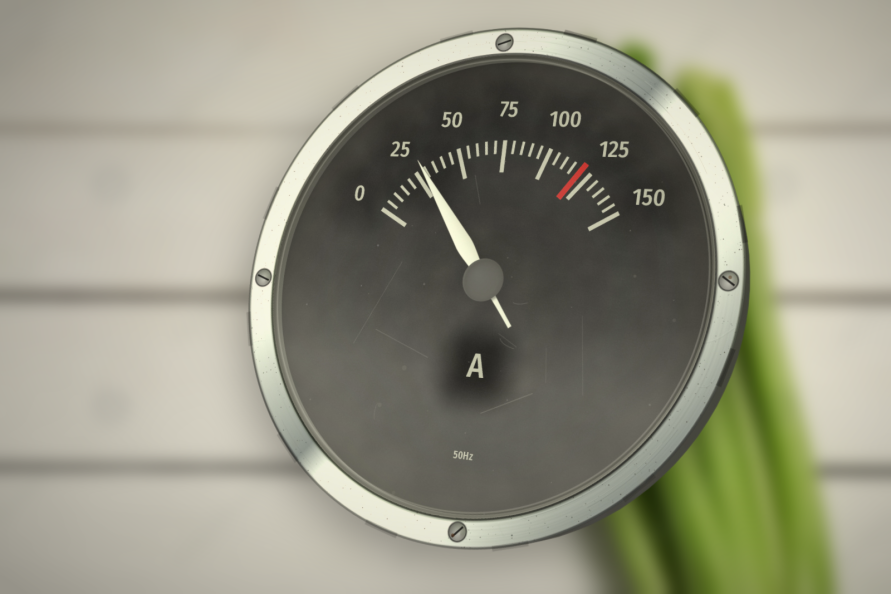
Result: 30 A
